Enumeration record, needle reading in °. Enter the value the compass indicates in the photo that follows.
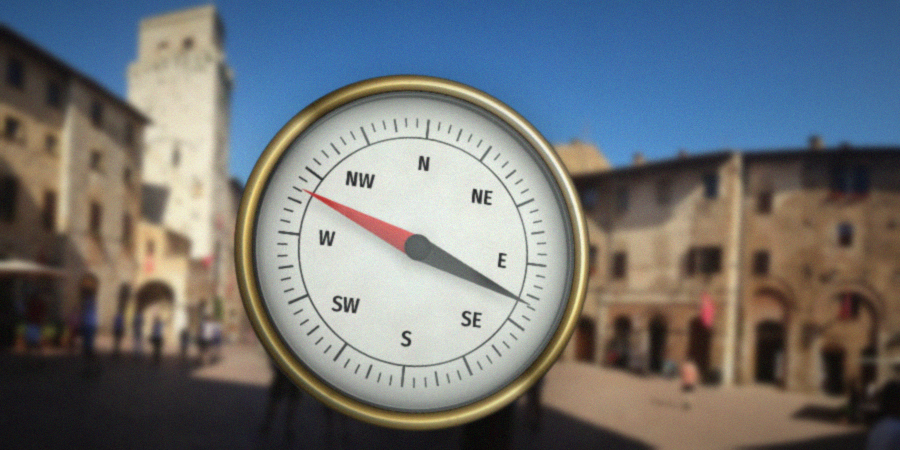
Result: 290 °
